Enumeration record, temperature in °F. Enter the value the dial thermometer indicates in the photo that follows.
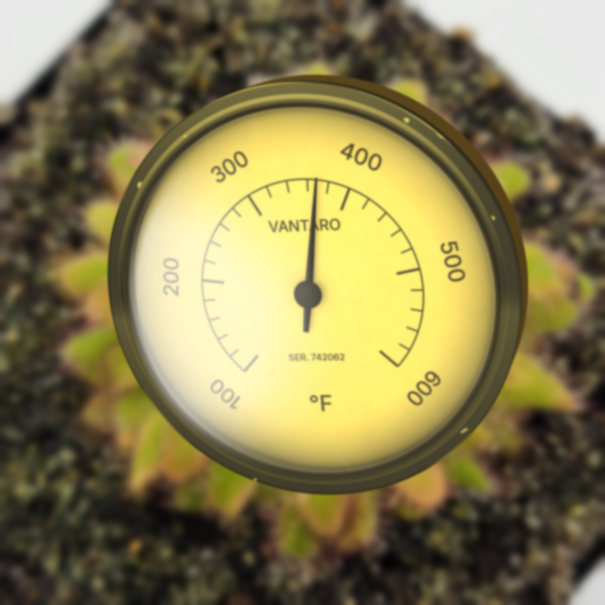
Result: 370 °F
